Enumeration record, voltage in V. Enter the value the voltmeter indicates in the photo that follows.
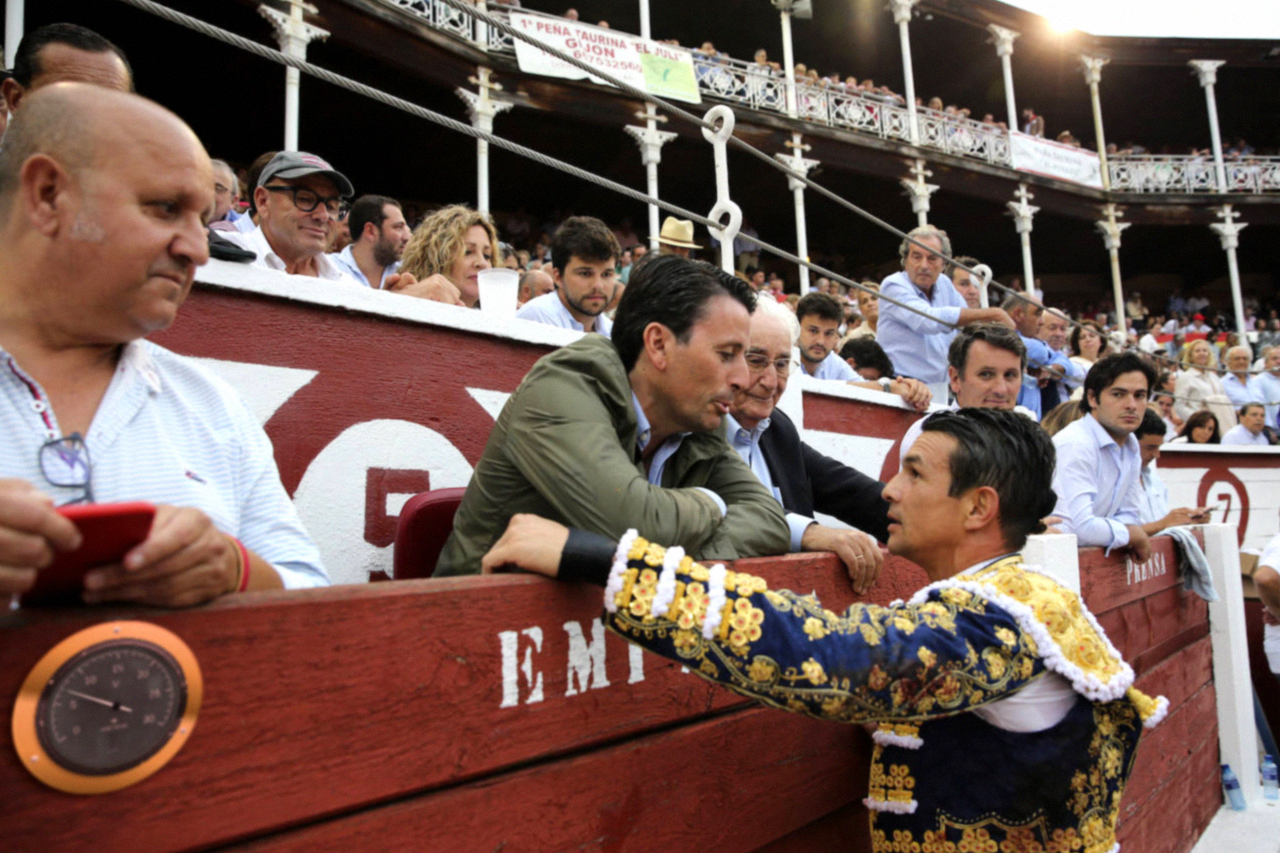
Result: 7 V
